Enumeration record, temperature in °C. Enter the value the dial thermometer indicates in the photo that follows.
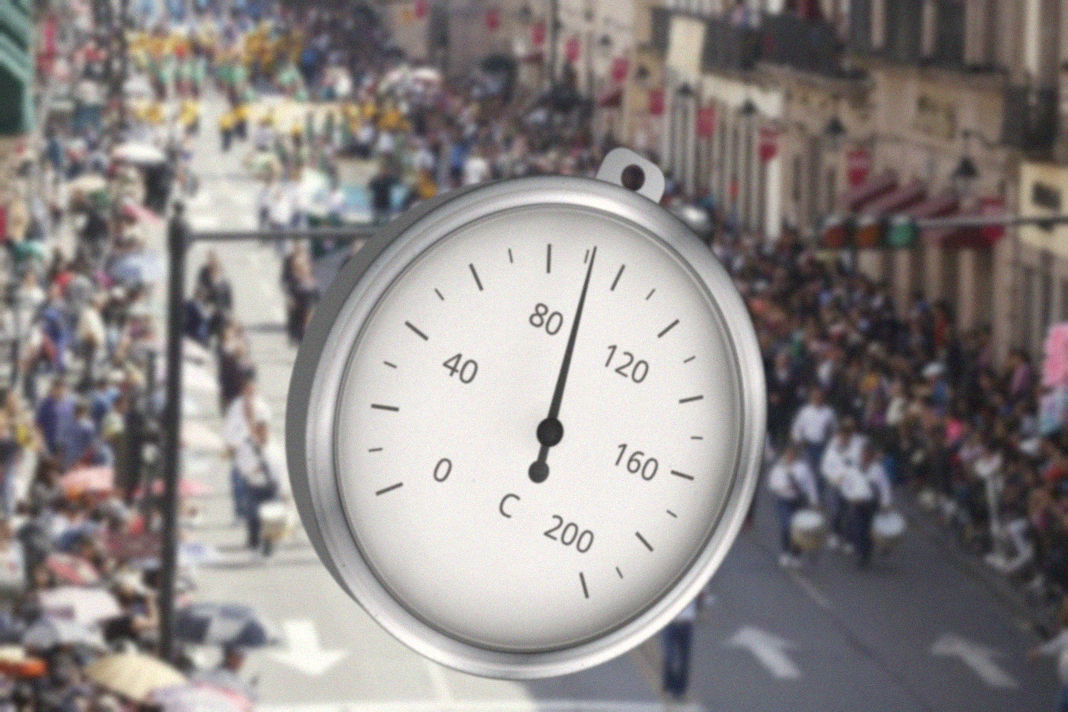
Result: 90 °C
